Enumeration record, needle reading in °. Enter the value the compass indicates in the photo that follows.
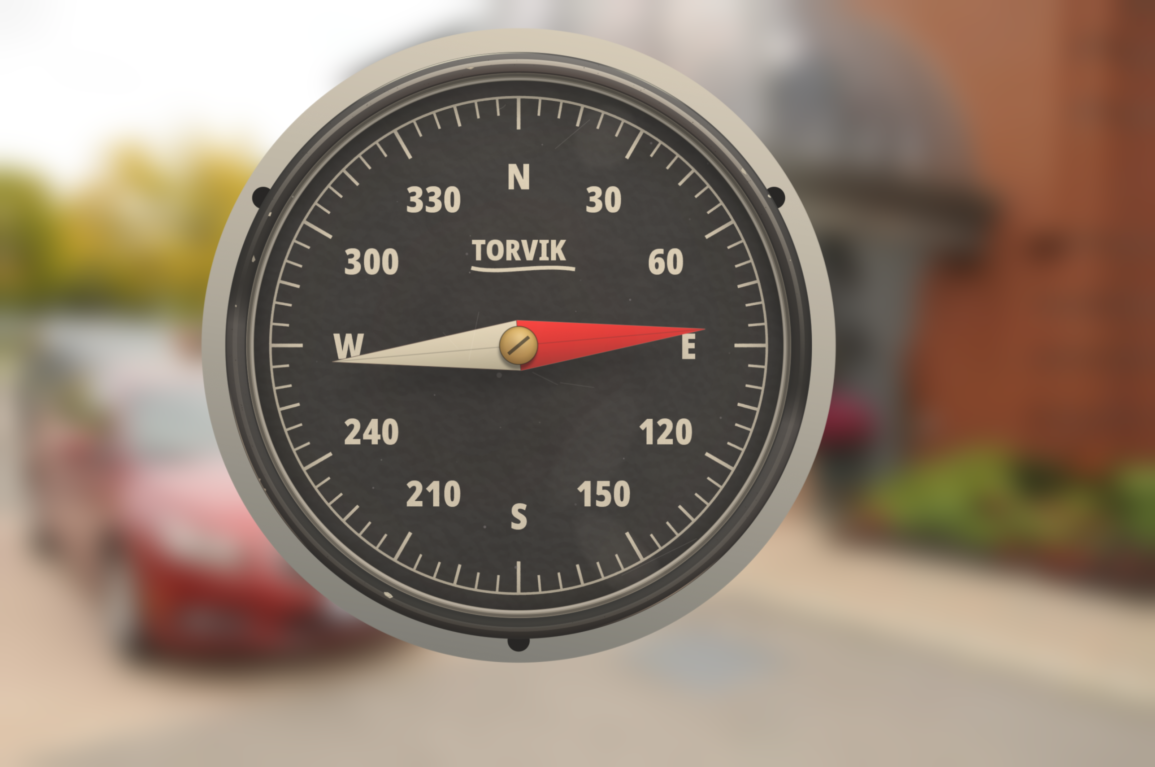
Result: 85 °
